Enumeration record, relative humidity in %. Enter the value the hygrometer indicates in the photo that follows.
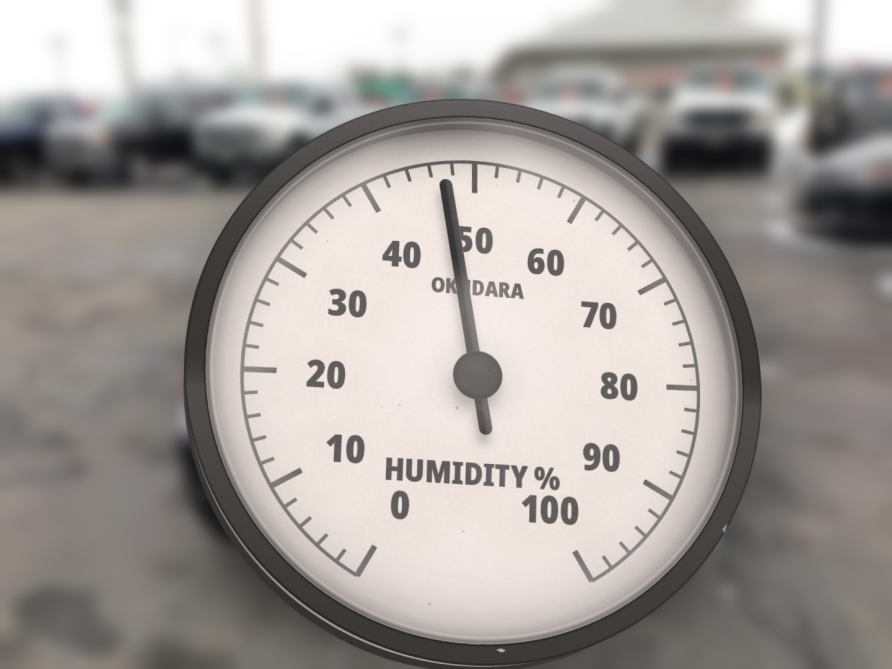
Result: 47 %
